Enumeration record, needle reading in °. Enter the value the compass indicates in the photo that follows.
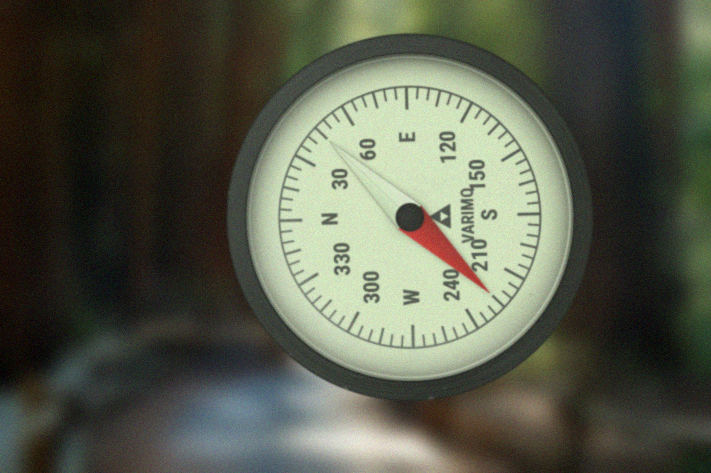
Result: 225 °
